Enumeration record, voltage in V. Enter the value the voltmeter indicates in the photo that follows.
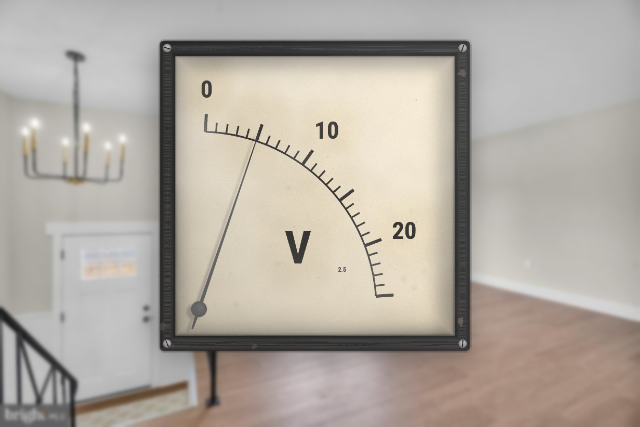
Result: 5 V
